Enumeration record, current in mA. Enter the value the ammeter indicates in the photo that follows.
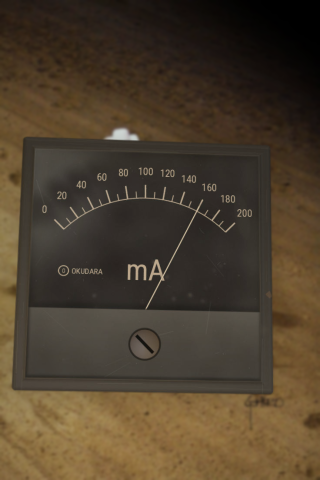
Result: 160 mA
